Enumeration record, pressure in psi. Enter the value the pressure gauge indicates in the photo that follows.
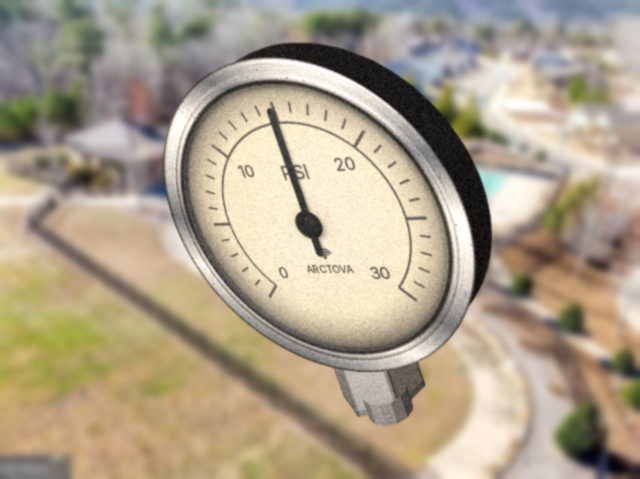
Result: 15 psi
